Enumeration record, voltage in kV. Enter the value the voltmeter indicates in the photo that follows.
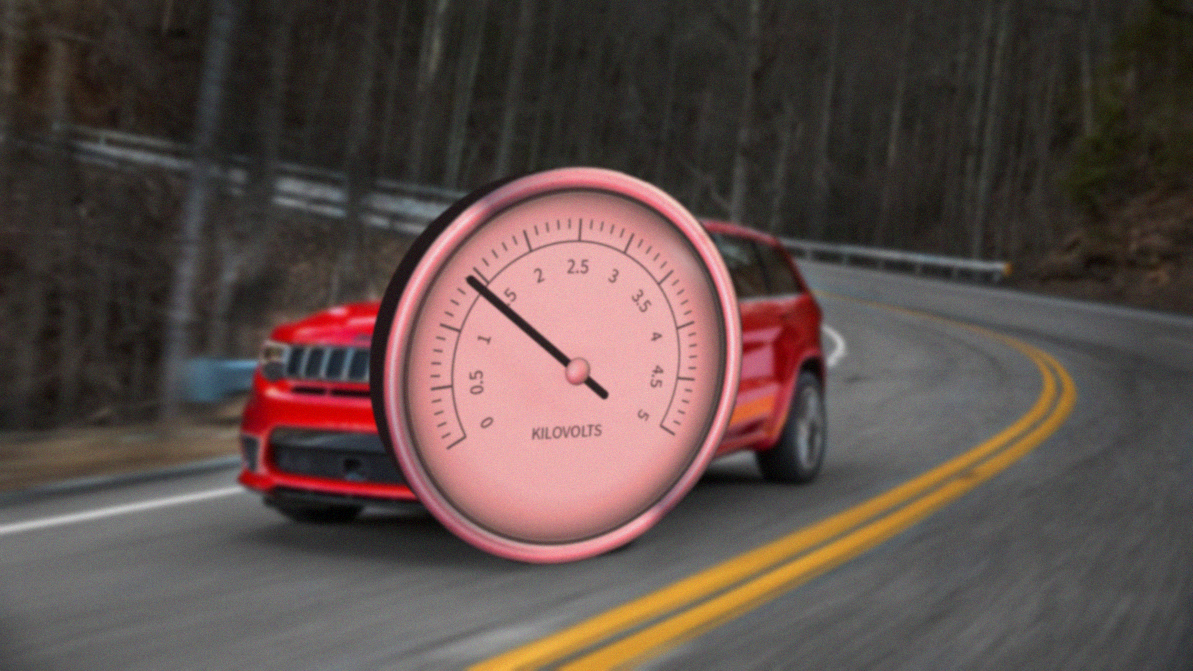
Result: 1.4 kV
